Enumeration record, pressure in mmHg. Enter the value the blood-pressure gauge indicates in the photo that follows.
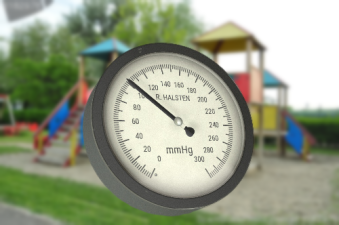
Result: 100 mmHg
